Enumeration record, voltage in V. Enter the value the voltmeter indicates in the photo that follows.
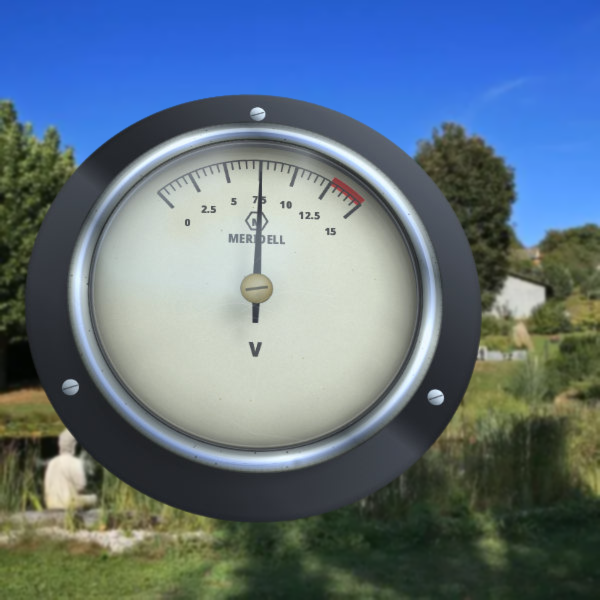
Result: 7.5 V
